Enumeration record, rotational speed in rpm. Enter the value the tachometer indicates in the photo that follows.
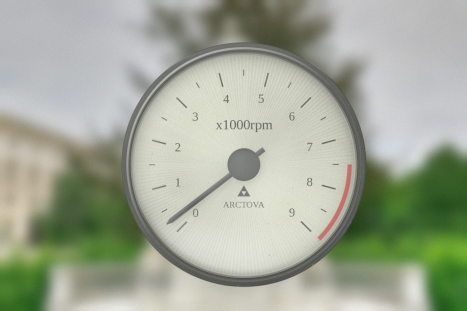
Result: 250 rpm
